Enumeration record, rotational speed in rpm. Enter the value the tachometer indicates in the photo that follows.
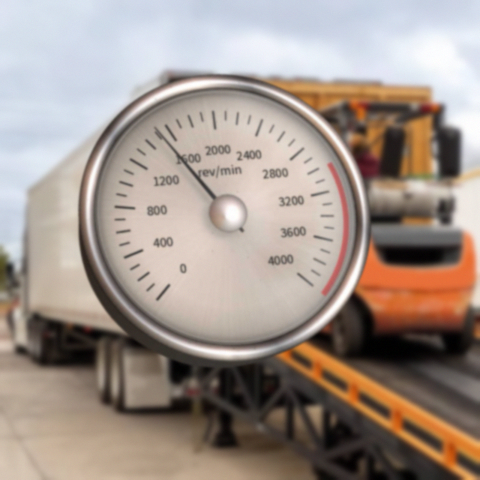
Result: 1500 rpm
